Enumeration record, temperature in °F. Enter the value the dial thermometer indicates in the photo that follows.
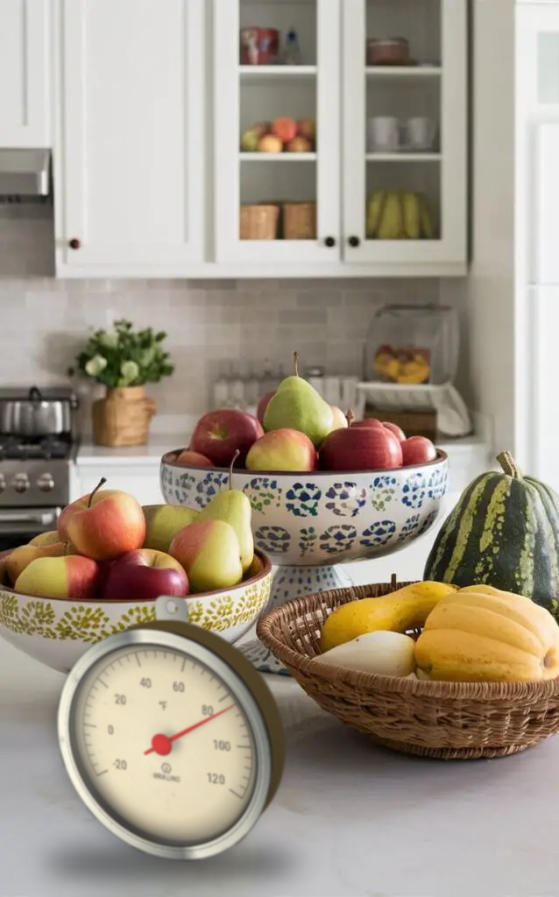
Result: 84 °F
